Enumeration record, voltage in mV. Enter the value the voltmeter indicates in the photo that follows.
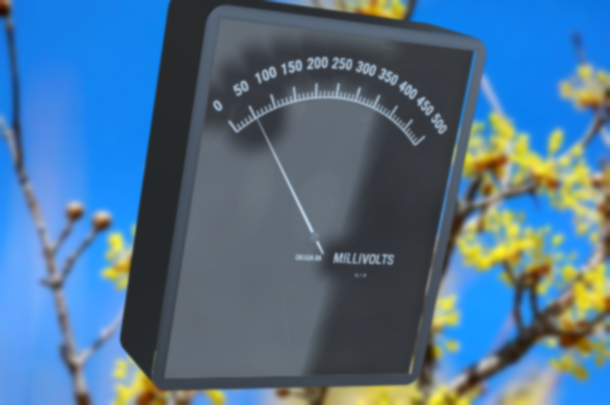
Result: 50 mV
